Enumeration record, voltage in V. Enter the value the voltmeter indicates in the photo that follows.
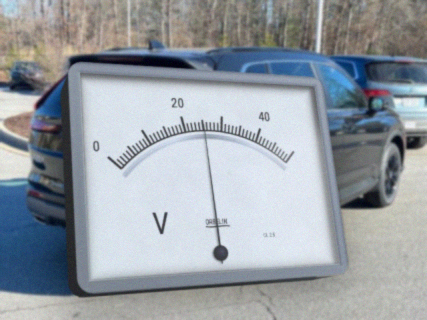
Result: 25 V
